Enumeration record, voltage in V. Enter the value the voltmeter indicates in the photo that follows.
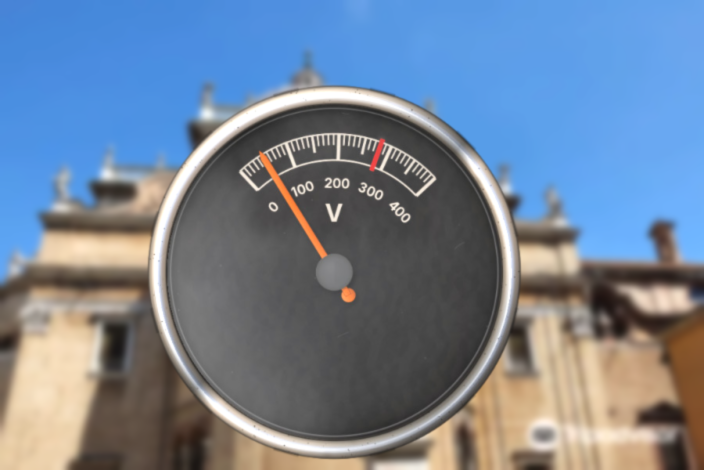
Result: 50 V
